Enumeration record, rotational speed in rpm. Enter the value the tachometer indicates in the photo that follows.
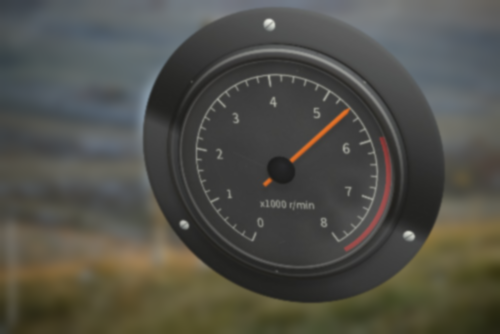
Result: 5400 rpm
